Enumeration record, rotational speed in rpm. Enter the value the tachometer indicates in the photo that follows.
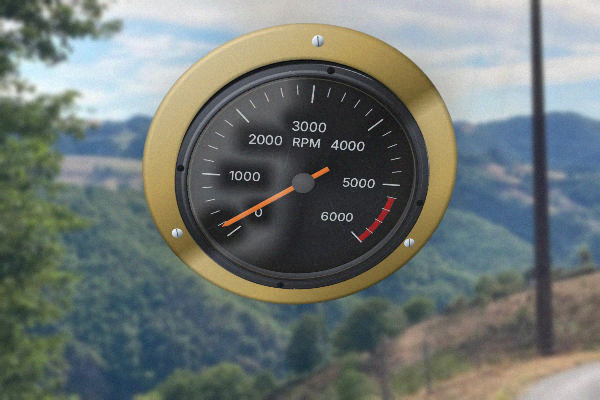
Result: 200 rpm
